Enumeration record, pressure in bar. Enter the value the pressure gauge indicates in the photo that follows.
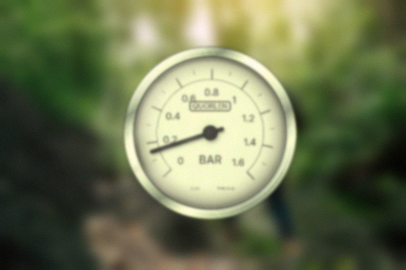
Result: 0.15 bar
